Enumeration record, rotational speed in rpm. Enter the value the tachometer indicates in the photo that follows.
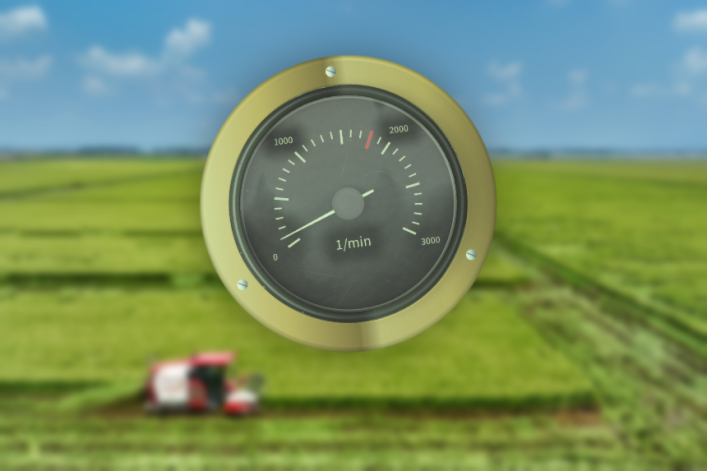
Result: 100 rpm
